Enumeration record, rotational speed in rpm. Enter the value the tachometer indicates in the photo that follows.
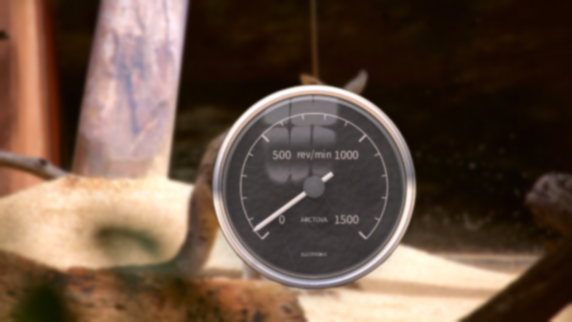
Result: 50 rpm
